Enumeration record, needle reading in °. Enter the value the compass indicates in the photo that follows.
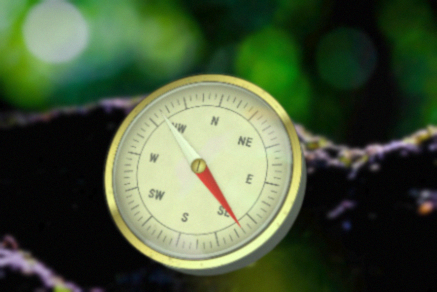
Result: 130 °
